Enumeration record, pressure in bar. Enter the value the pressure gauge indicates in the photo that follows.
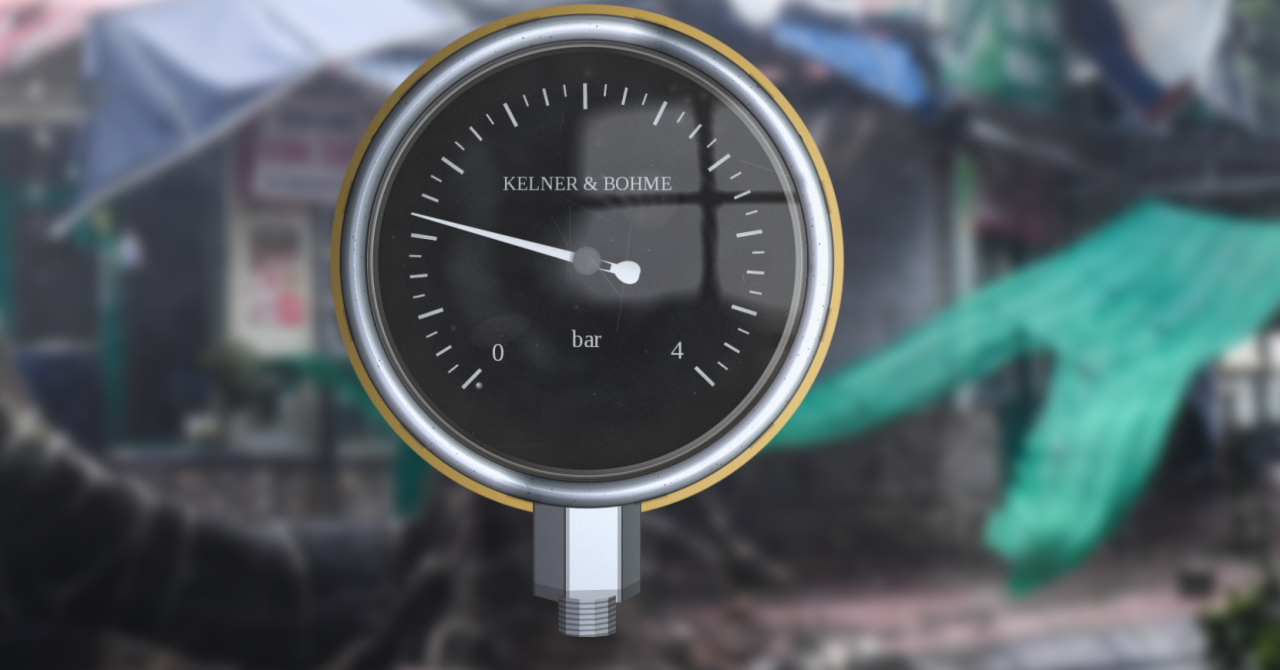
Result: 0.9 bar
